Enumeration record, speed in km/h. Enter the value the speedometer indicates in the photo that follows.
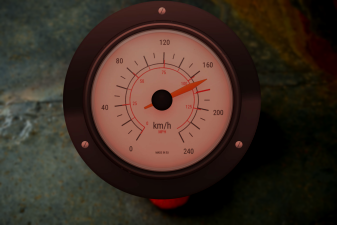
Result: 170 km/h
